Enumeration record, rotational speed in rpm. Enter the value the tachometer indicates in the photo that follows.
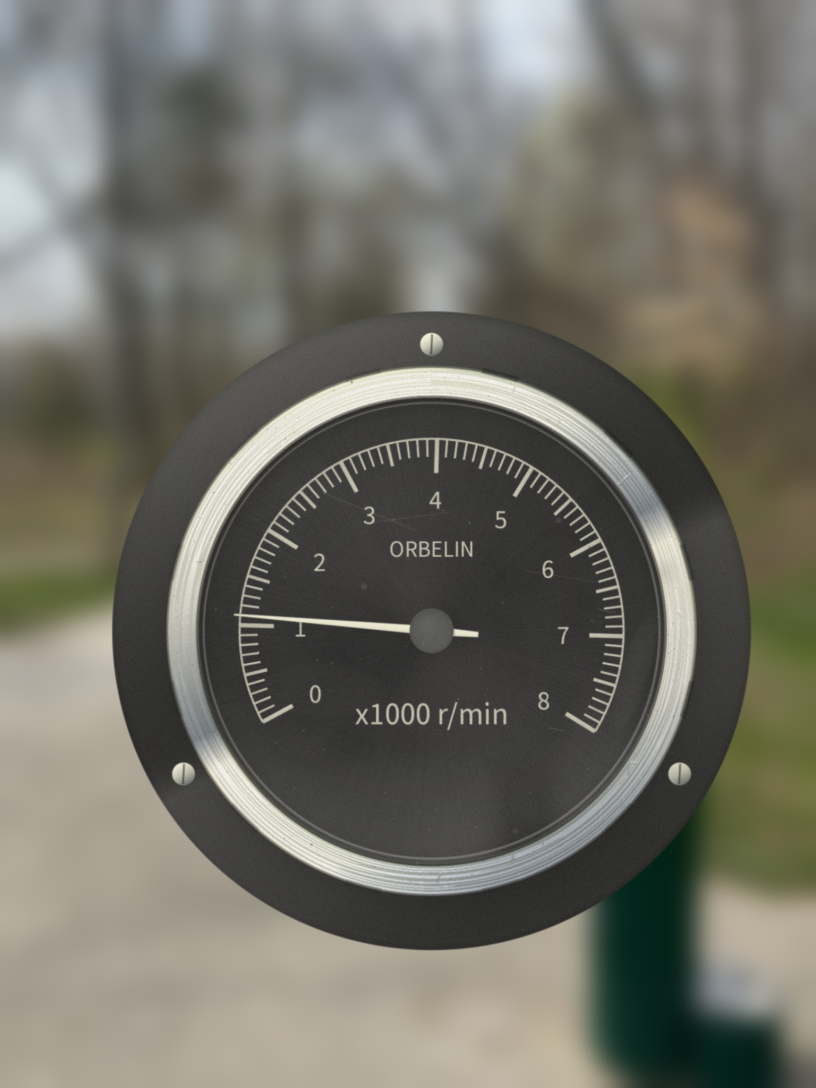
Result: 1100 rpm
